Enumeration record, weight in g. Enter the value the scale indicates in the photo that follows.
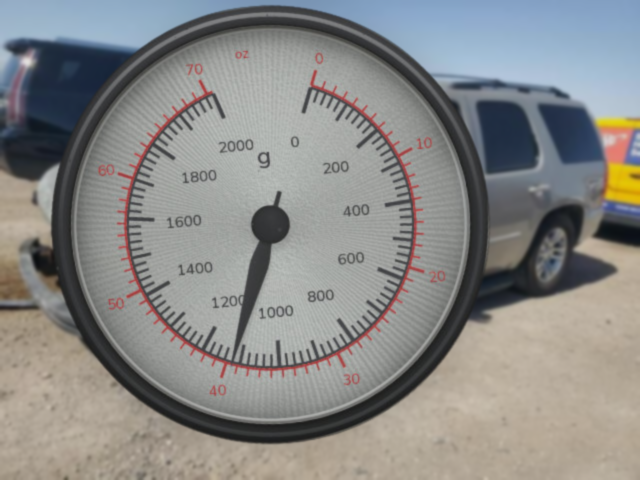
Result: 1120 g
